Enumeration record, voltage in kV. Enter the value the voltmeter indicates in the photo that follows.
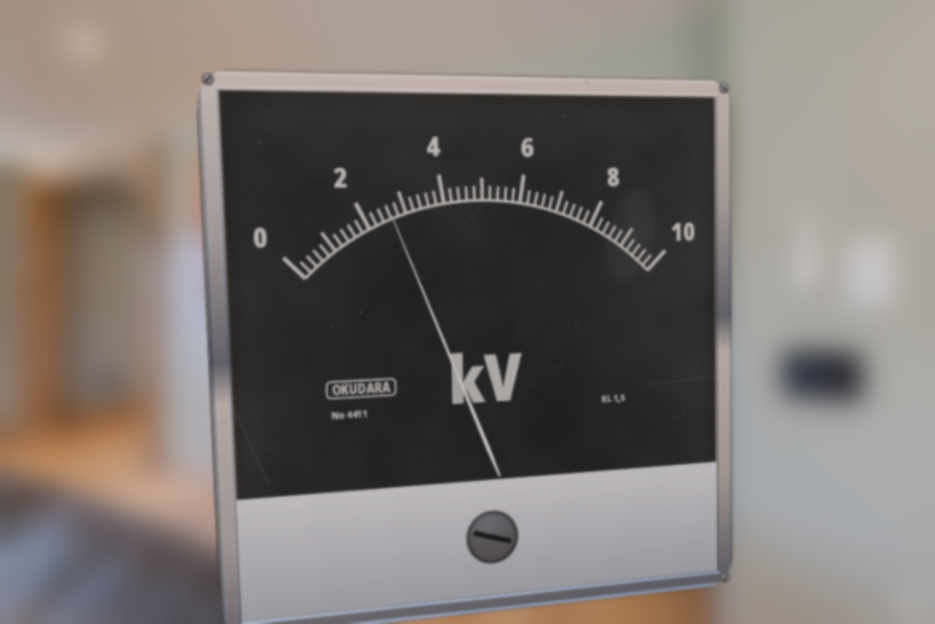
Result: 2.6 kV
